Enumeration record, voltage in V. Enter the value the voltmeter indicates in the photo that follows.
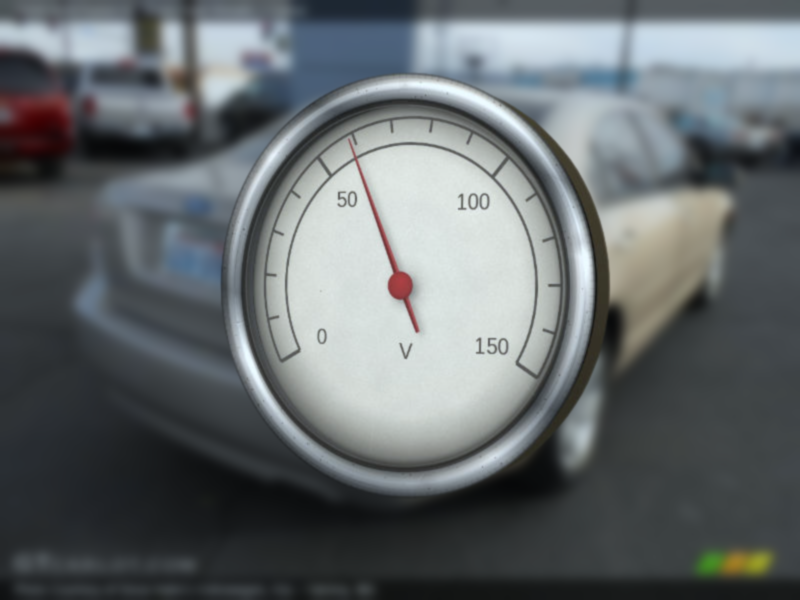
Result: 60 V
